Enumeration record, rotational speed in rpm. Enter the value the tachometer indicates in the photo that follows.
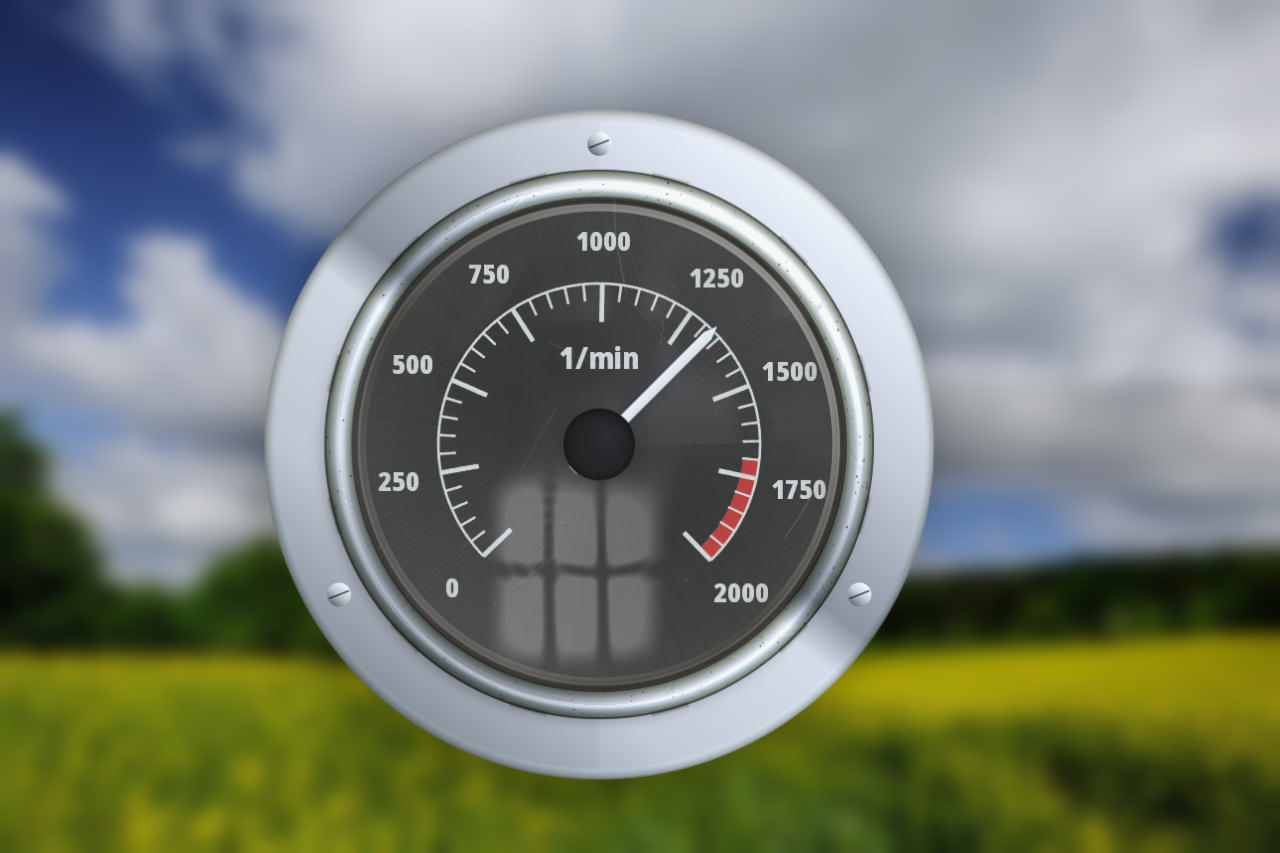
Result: 1325 rpm
